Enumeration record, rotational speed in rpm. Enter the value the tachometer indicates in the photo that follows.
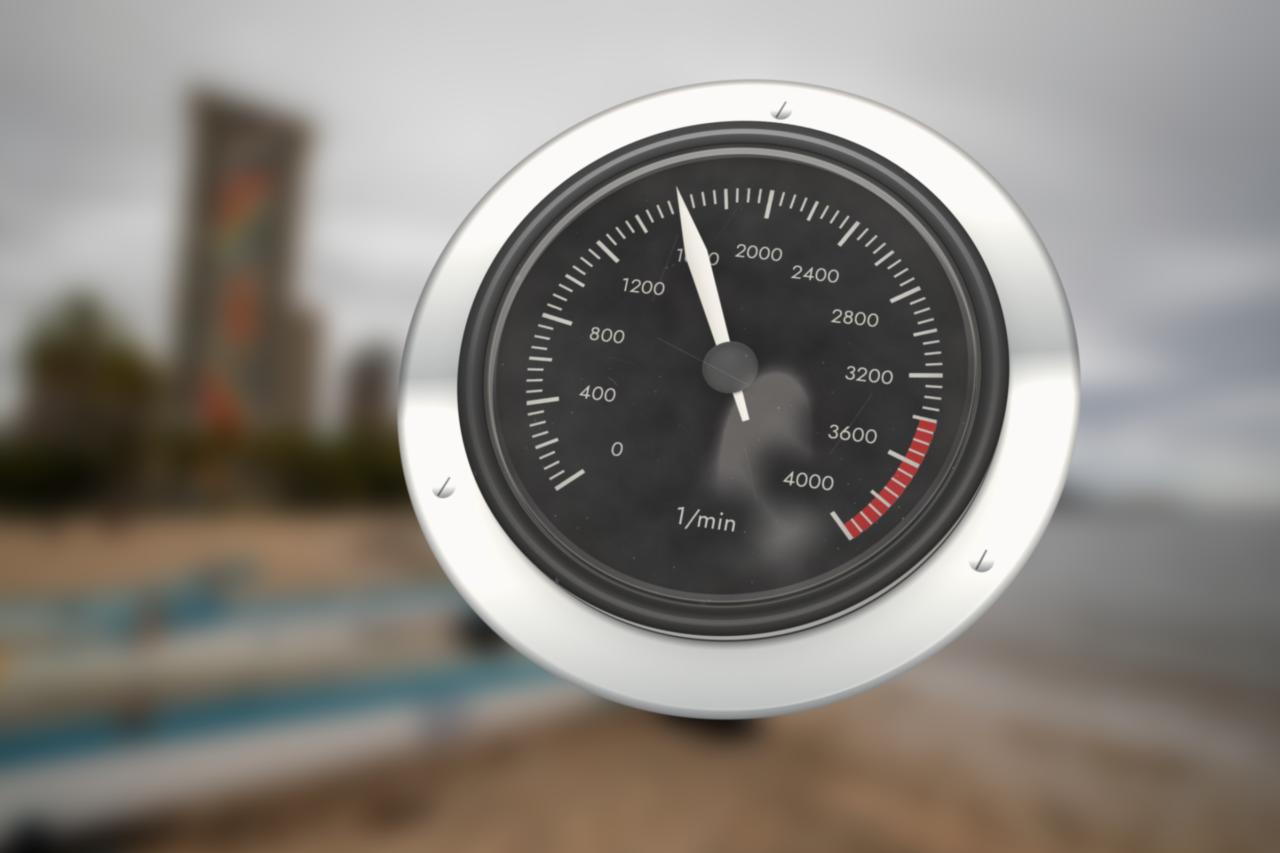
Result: 1600 rpm
